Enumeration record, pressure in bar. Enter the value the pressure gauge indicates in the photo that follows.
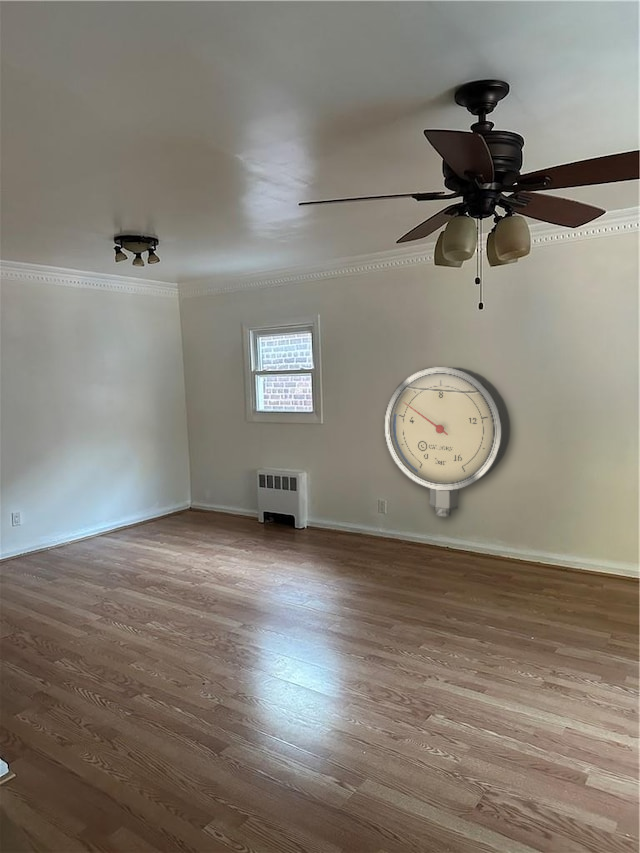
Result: 5 bar
